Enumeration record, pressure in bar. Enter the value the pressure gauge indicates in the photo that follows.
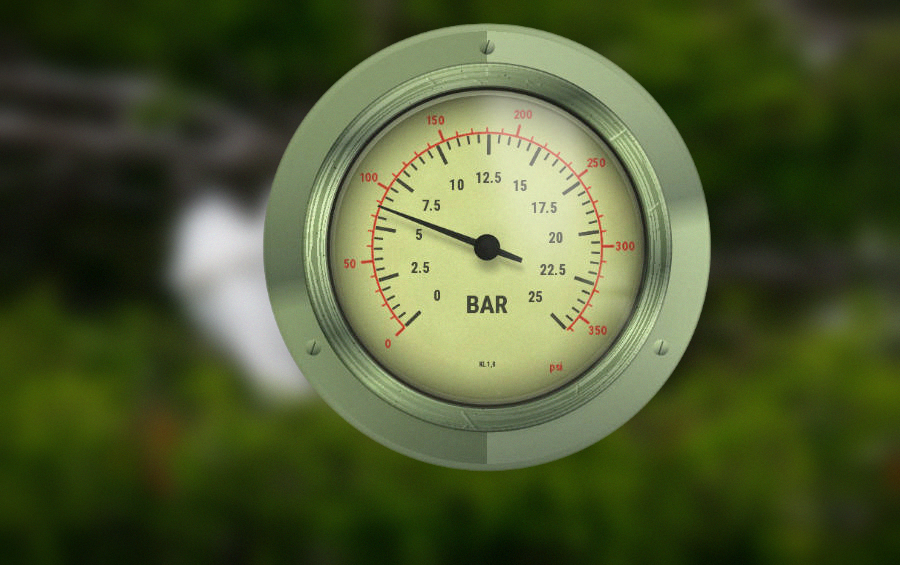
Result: 6 bar
